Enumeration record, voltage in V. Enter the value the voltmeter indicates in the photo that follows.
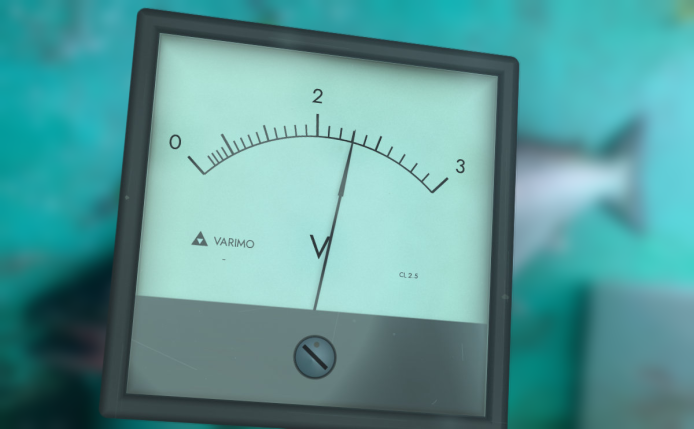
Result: 2.3 V
